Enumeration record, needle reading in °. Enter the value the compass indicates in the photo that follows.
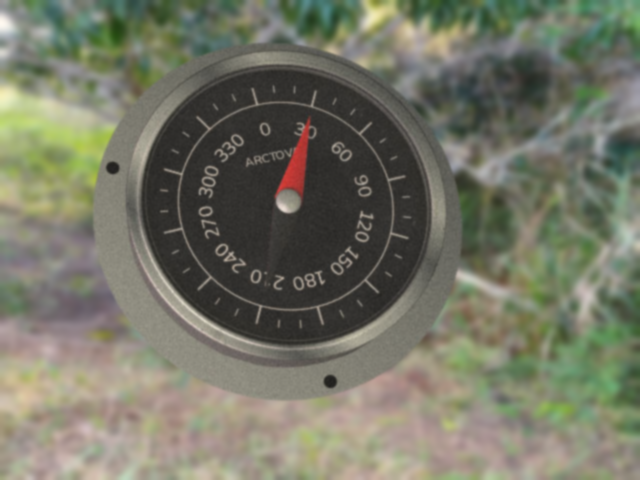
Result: 30 °
